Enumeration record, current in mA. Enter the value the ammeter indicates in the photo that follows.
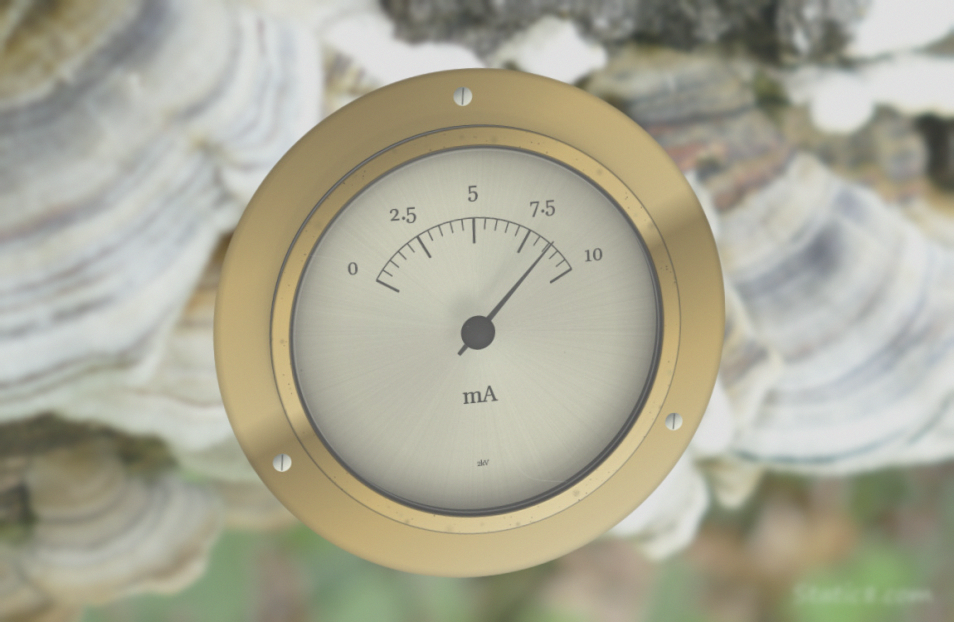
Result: 8.5 mA
